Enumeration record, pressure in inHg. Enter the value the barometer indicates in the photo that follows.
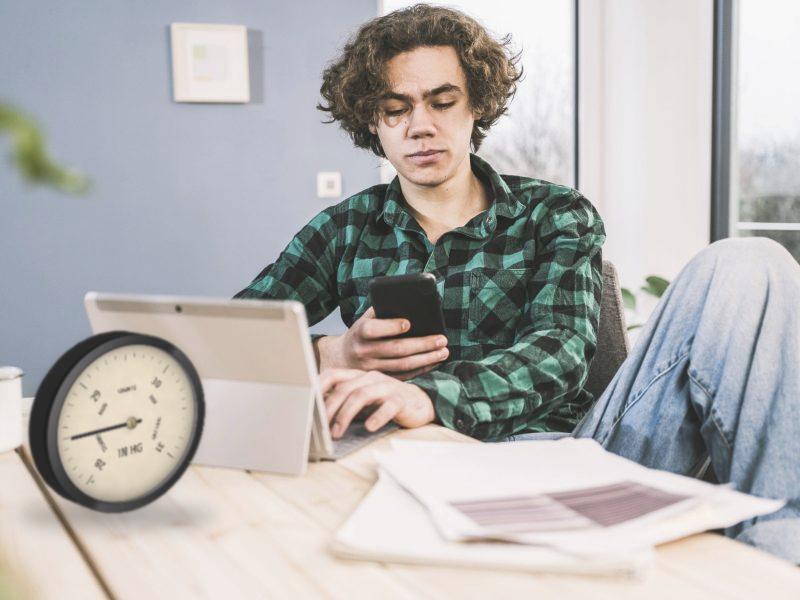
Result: 28.5 inHg
